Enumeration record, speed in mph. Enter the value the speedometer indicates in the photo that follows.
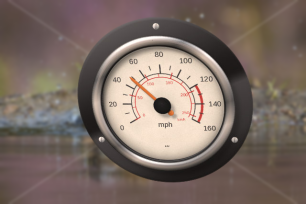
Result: 50 mph
